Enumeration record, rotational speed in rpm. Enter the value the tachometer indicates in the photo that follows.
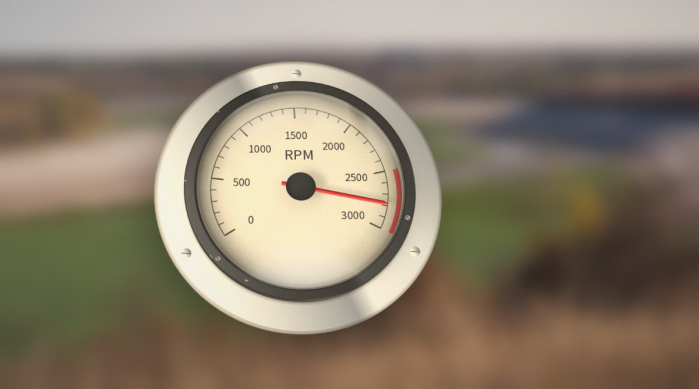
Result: 2800 rpm
